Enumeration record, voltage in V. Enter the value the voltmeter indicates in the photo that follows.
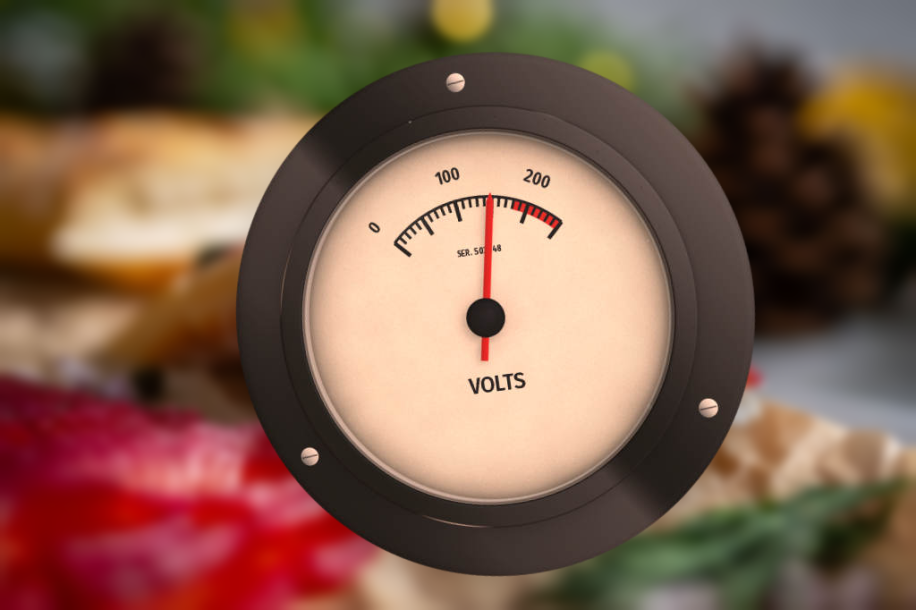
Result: 150 V
